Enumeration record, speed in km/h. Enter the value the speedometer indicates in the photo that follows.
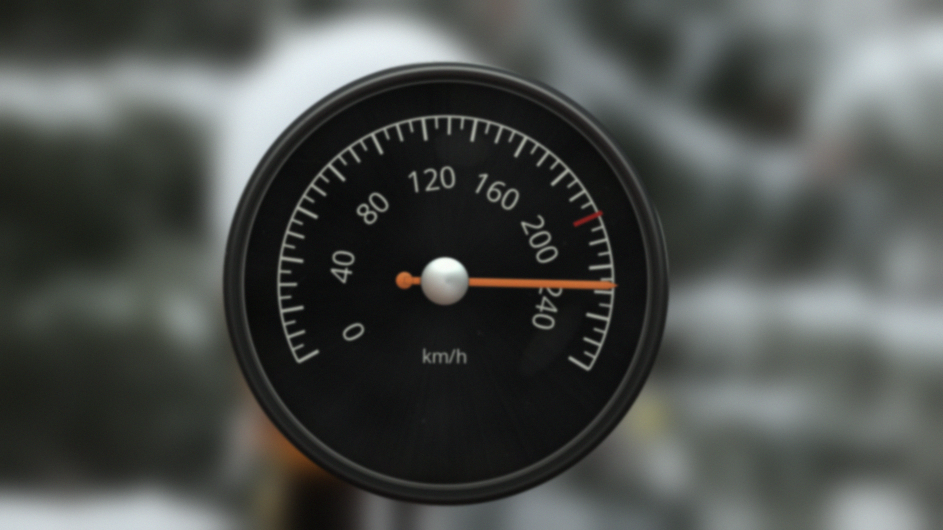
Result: 227.5 km/h
